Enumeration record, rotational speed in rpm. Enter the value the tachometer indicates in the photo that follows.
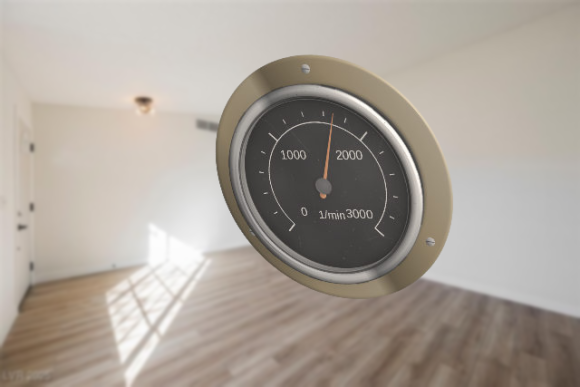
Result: 1700 rpm
